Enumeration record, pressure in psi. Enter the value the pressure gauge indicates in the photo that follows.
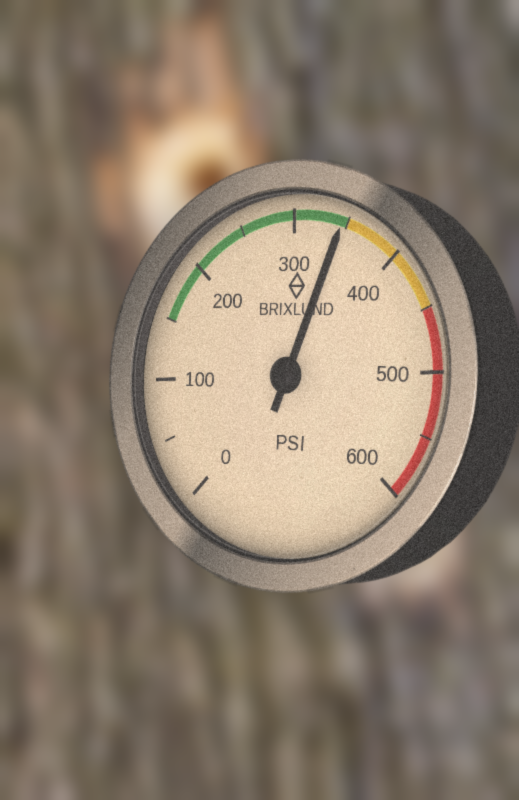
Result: 350 psi
